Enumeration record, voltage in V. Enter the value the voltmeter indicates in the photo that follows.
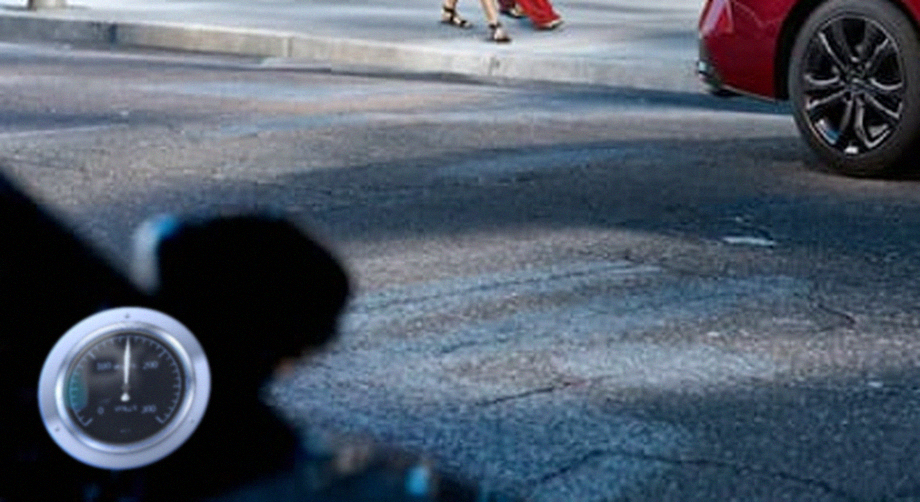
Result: 150 V
